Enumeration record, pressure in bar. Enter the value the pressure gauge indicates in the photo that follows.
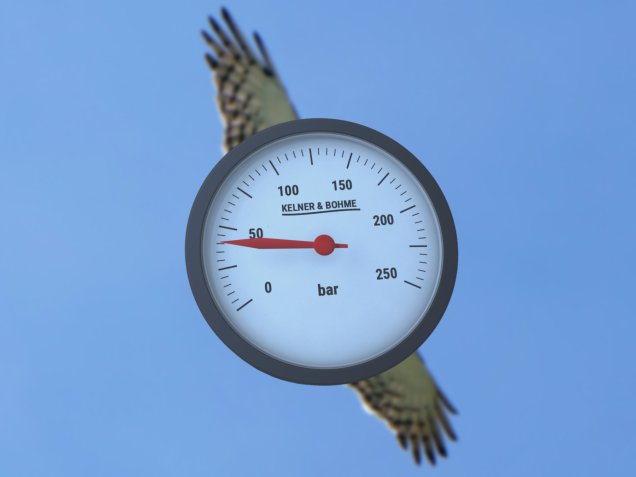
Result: 40 bar
